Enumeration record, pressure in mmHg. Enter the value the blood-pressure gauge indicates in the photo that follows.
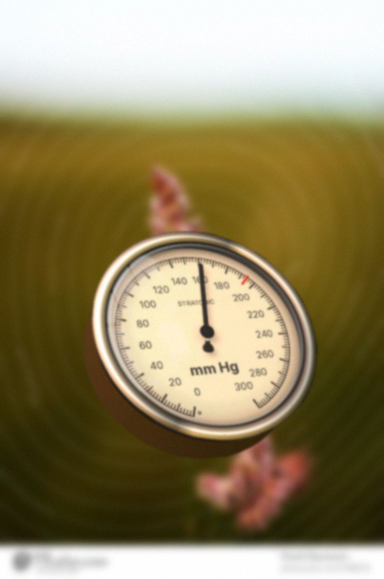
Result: 160 mmHg
